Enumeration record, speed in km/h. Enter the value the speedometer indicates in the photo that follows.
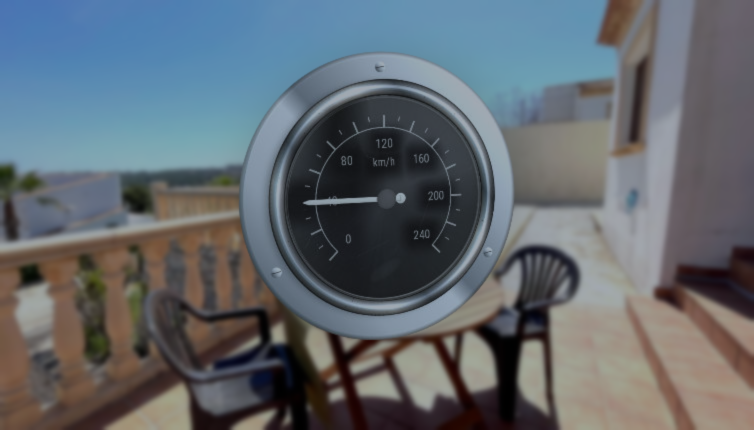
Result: 40 km/h
